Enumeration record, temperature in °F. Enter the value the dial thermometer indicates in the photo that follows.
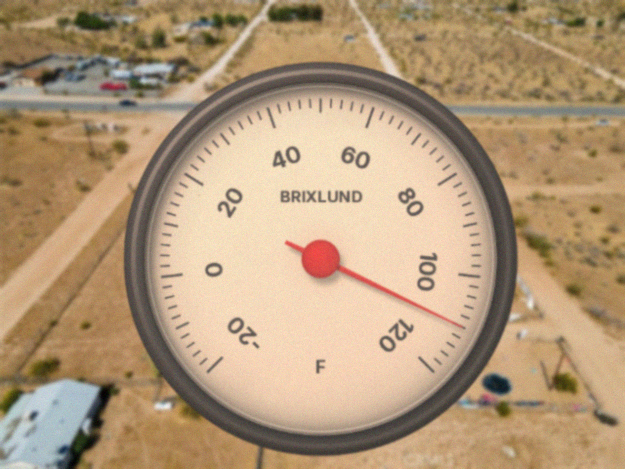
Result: 110 °F
